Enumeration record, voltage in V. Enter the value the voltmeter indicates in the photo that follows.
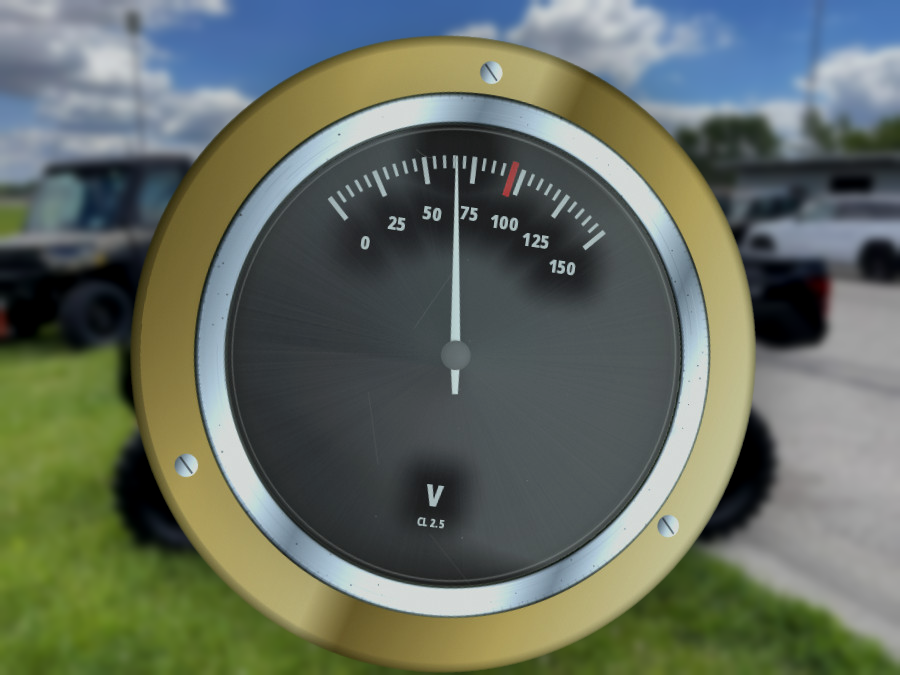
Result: 65 V
